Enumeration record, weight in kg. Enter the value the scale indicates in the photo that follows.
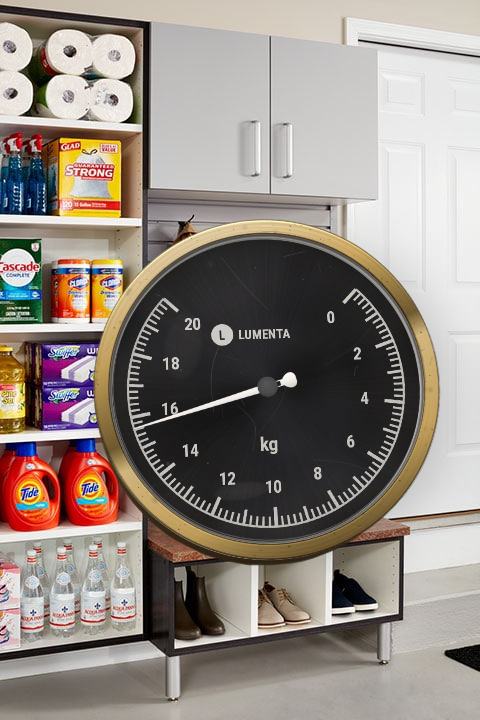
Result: 15.6 kg
